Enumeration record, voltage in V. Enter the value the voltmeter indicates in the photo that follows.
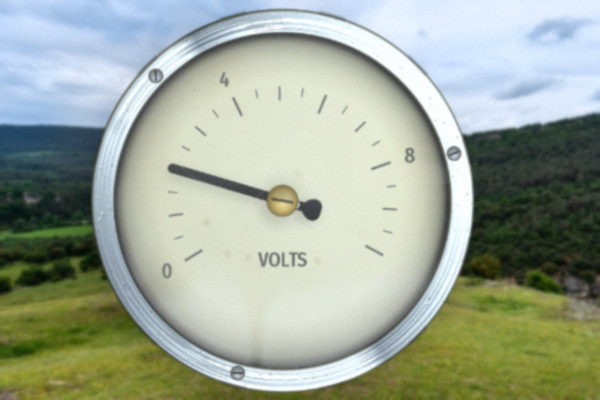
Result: 2 V
